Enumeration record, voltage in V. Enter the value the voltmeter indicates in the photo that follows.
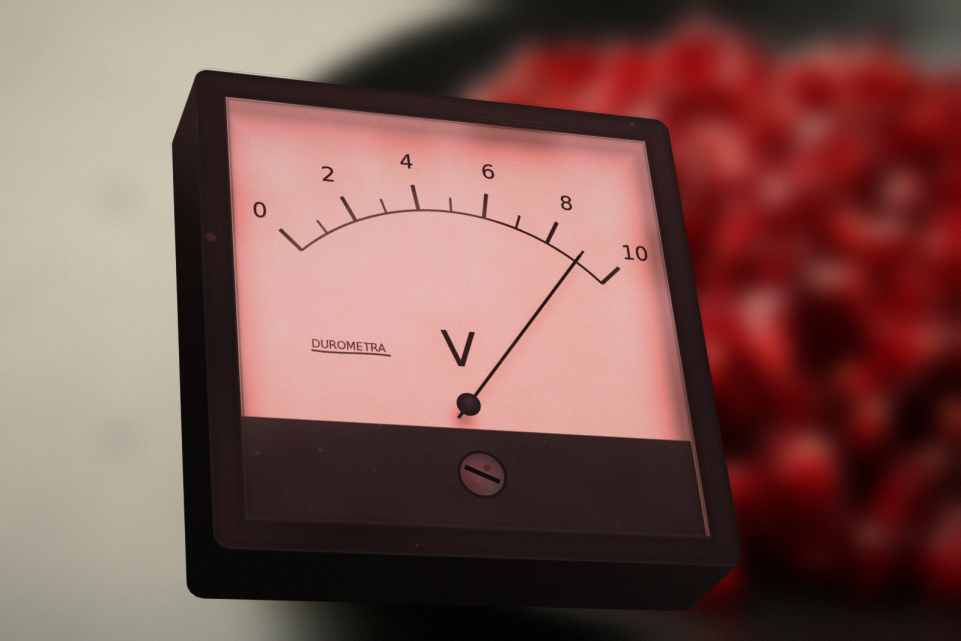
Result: 9 V
